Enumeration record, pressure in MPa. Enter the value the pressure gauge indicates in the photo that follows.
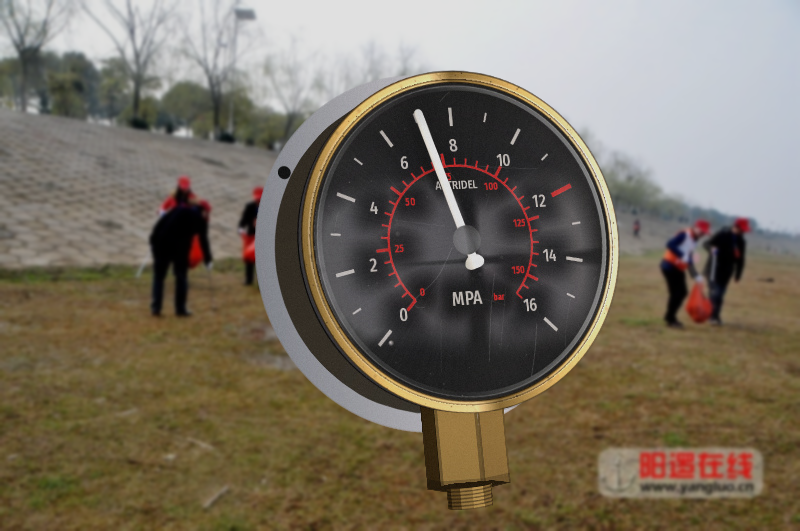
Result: 7 MPa
